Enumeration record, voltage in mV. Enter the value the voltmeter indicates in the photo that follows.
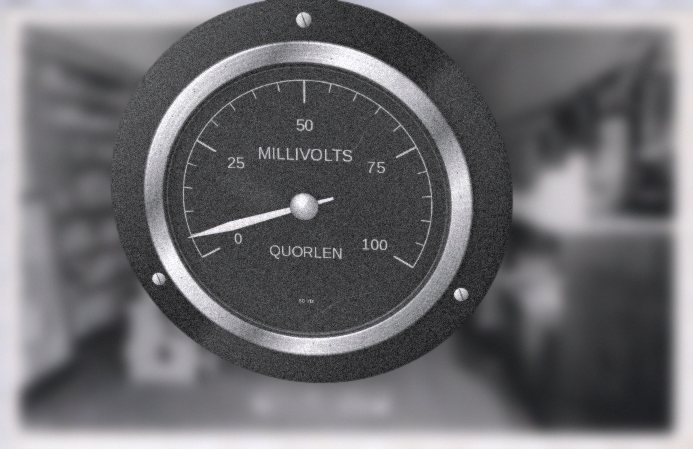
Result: 5 mV
